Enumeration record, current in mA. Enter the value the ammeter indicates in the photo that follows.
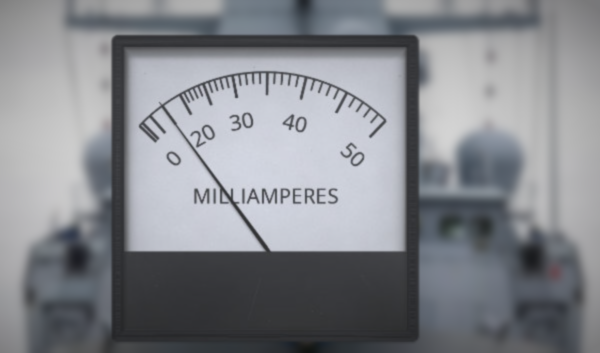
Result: 15 mA
